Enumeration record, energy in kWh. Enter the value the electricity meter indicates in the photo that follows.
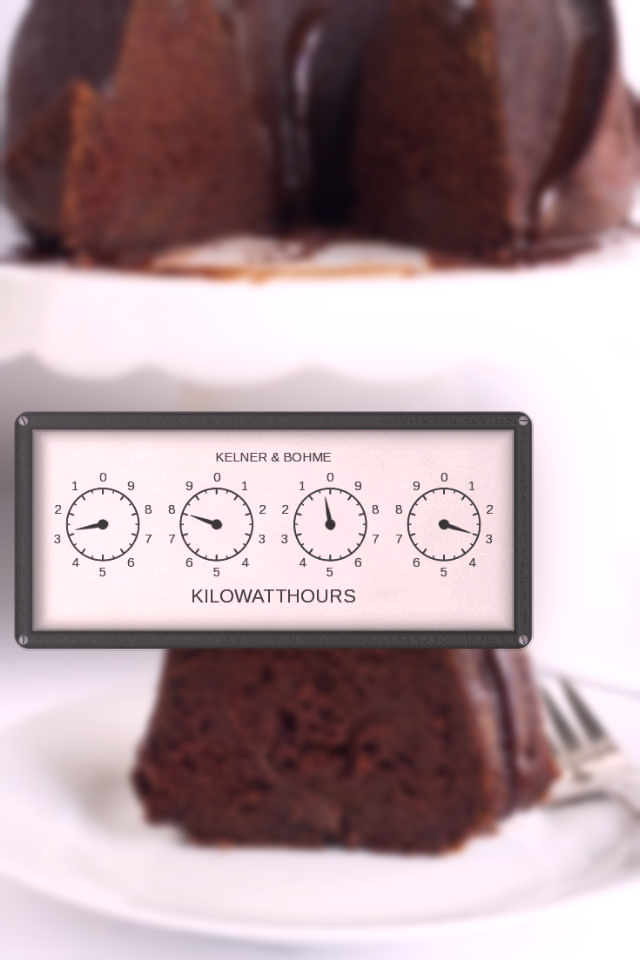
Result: 2803 kWh
